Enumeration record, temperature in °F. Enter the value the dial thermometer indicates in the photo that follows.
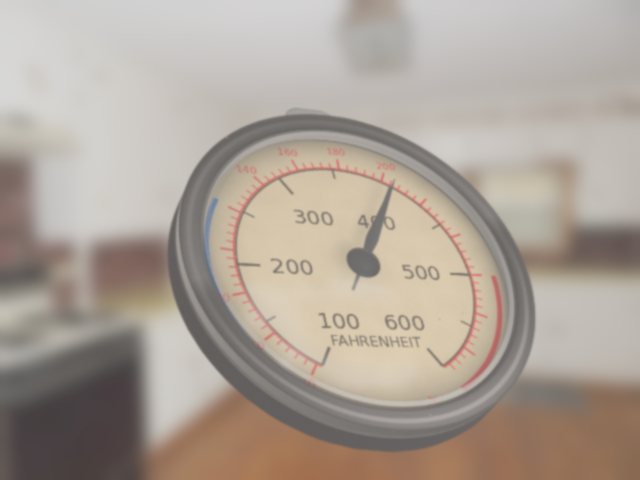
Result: 400 °F
